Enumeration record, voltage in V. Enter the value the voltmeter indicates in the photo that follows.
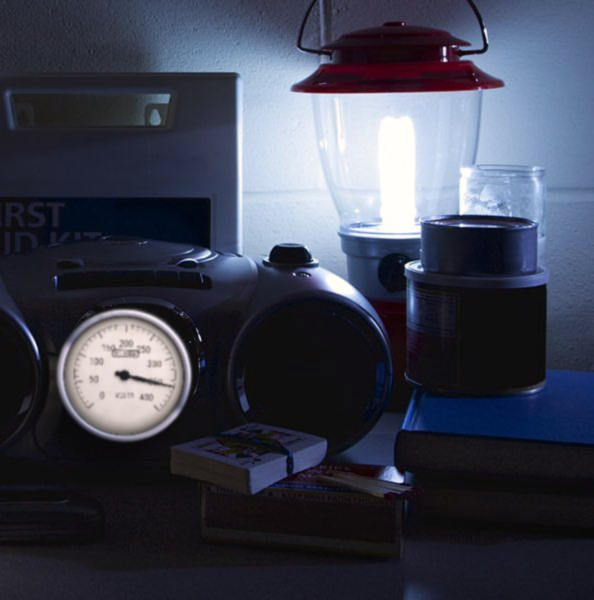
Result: 350 V
